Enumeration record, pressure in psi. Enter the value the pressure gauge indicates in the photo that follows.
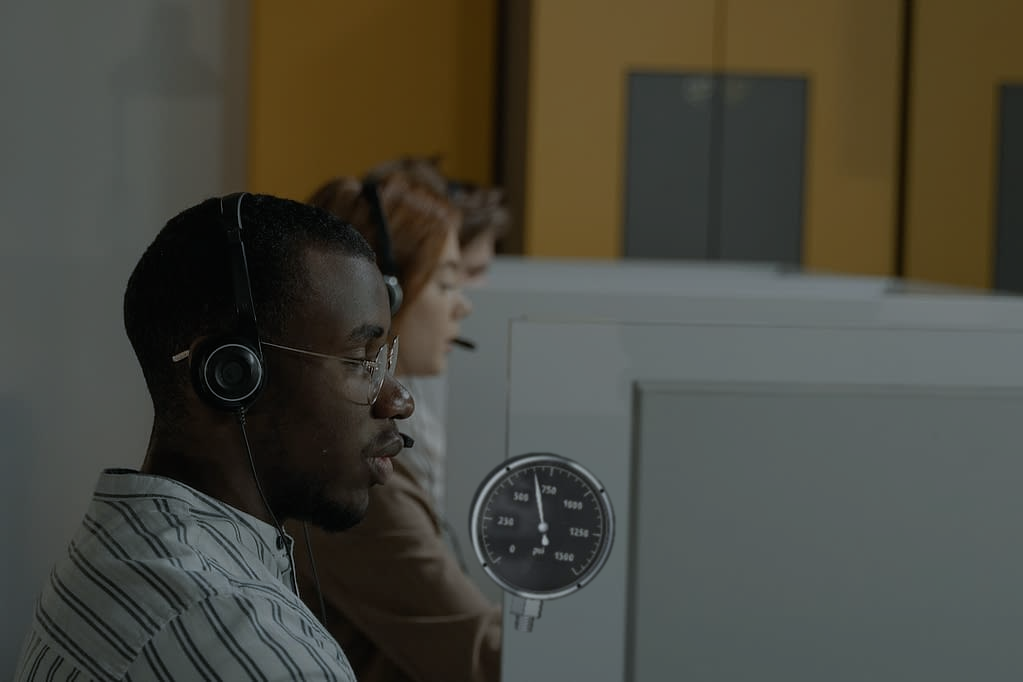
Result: 650 psi
